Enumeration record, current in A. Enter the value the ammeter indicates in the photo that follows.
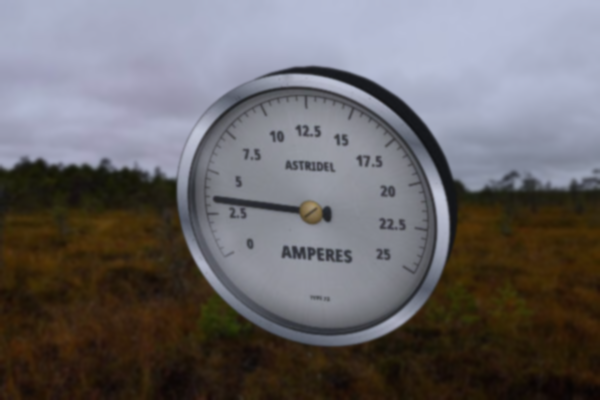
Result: 3.5 A
